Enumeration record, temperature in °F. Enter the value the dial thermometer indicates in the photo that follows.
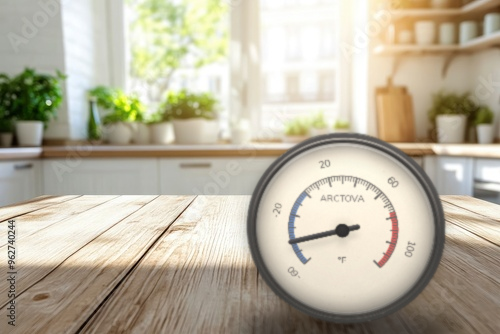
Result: -40 °F
